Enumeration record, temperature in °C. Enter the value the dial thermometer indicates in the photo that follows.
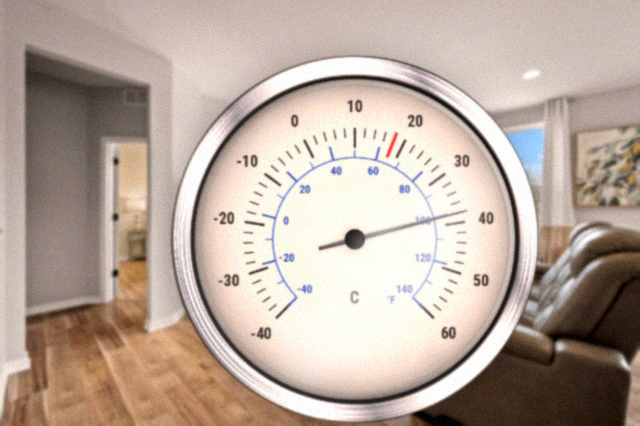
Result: 38 °C
